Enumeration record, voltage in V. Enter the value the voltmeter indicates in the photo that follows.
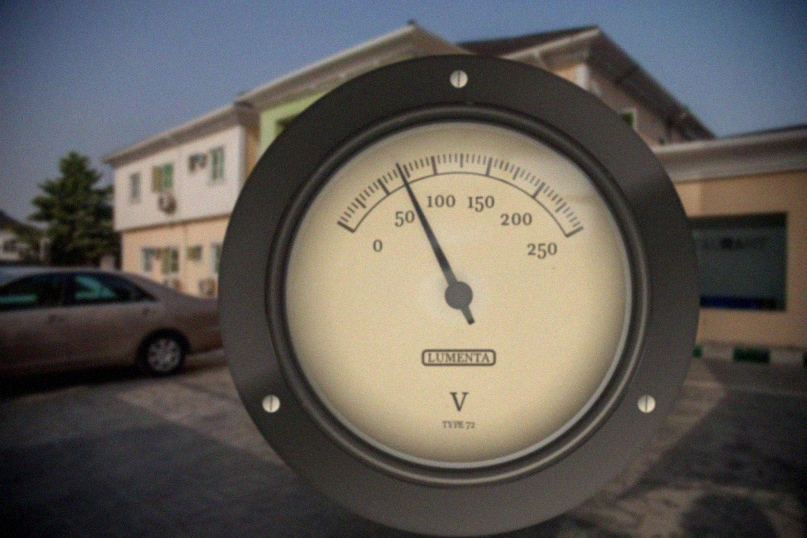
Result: 70 V
